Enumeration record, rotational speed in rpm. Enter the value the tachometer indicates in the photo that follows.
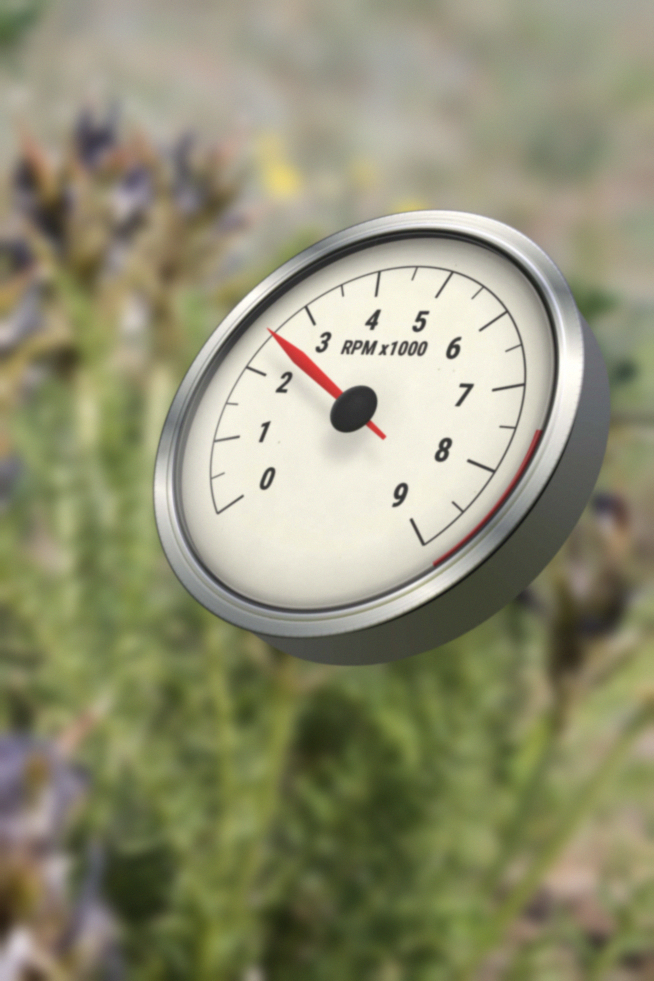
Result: 2500 rpm
